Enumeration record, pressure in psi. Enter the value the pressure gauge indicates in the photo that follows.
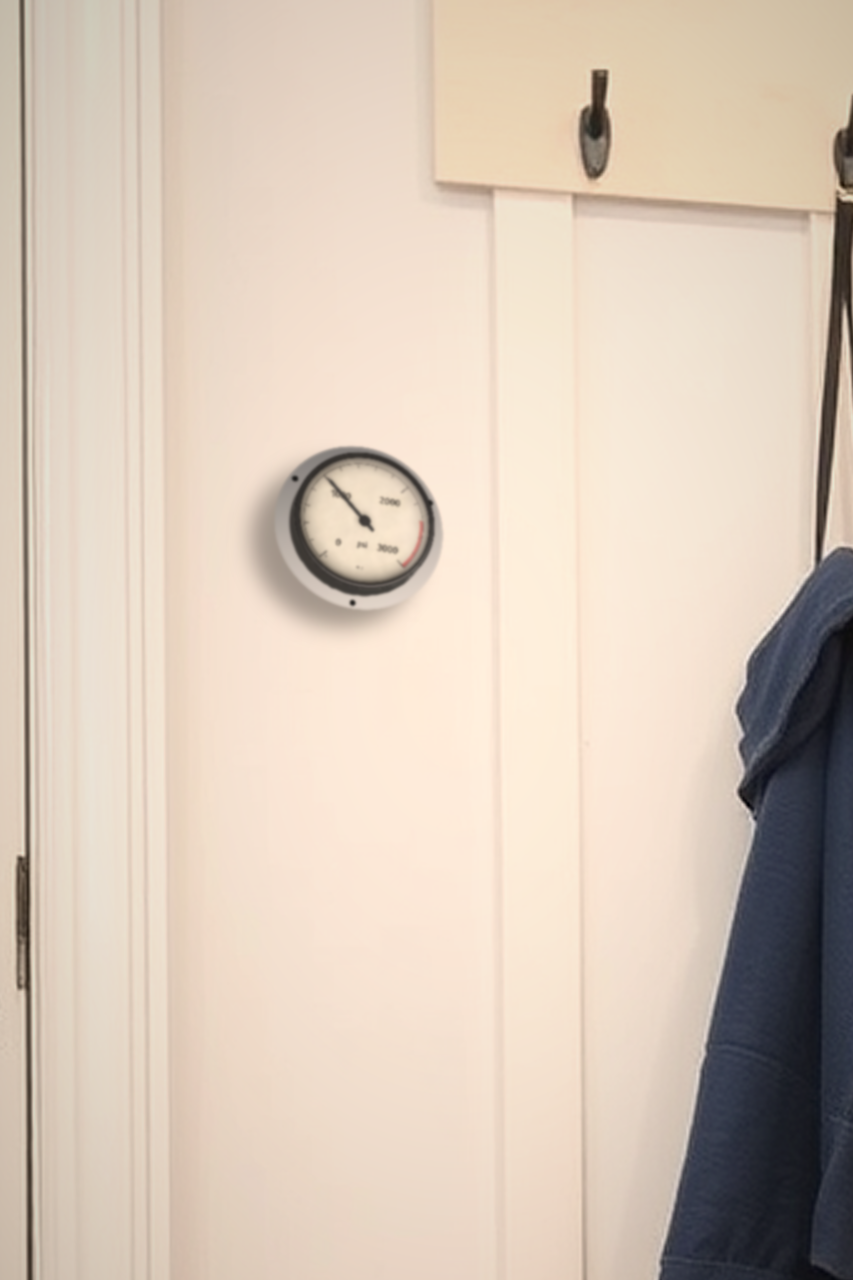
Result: 1000 psi
